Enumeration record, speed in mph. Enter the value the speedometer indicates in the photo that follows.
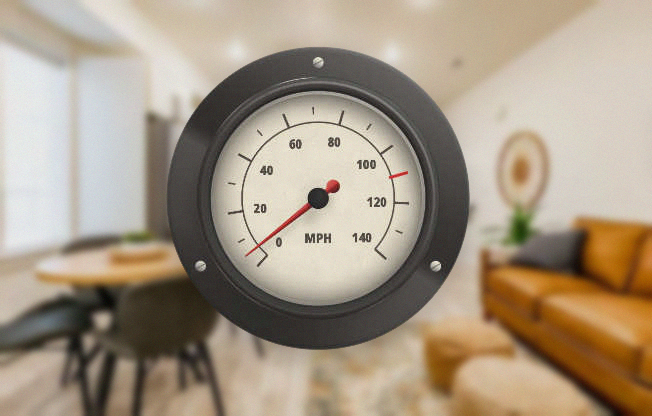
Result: 5 mph
